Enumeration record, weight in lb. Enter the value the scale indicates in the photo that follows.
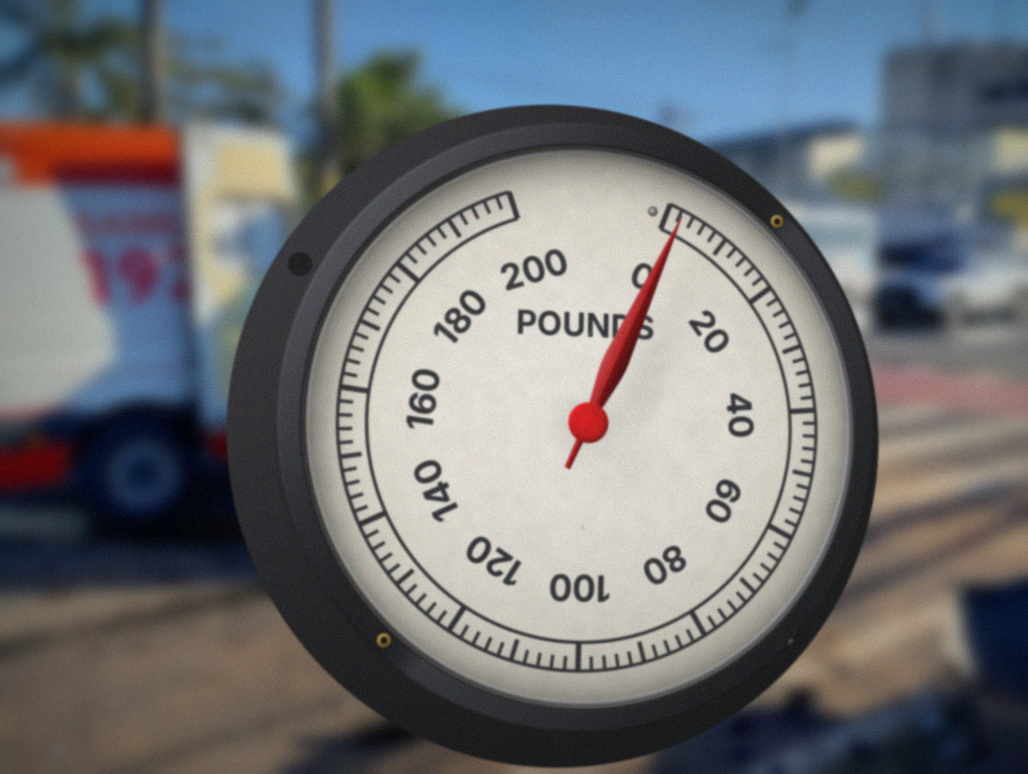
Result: 2 lb
